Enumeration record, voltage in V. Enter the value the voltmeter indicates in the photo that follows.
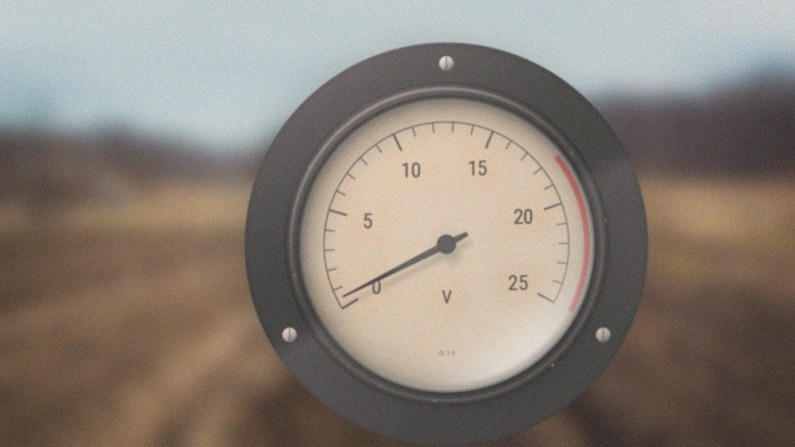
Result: 0.5 V
